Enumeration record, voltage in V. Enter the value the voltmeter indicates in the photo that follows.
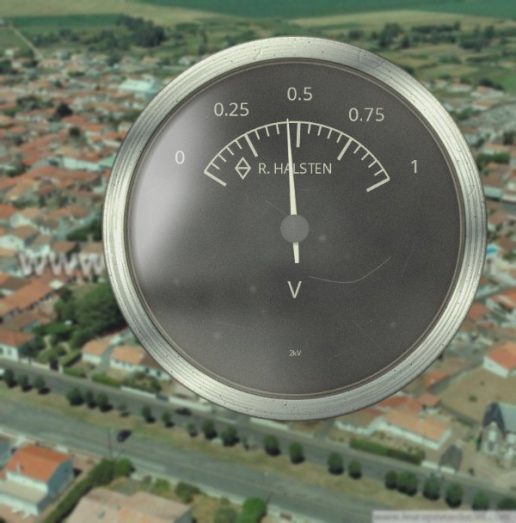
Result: 0.45 V
